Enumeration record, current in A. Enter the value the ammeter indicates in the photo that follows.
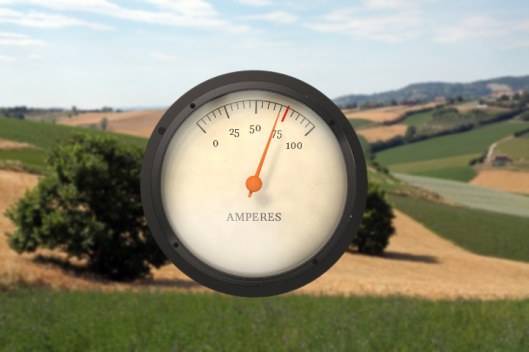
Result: 70 A
